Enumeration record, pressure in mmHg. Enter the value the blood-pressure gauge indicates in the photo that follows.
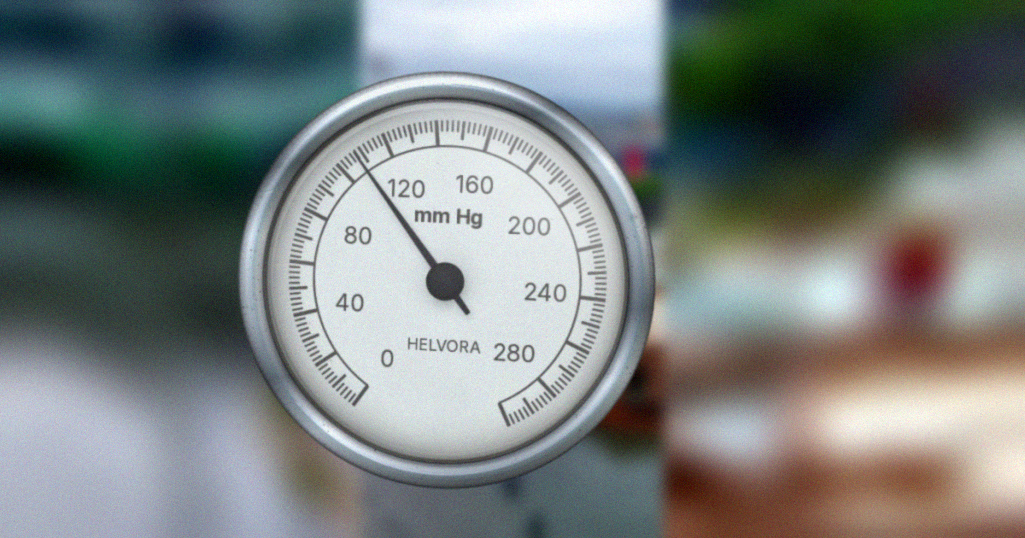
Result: 108 mmHg
